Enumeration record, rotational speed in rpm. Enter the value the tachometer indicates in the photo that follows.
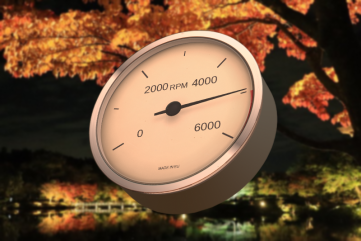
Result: 5000 rpm
